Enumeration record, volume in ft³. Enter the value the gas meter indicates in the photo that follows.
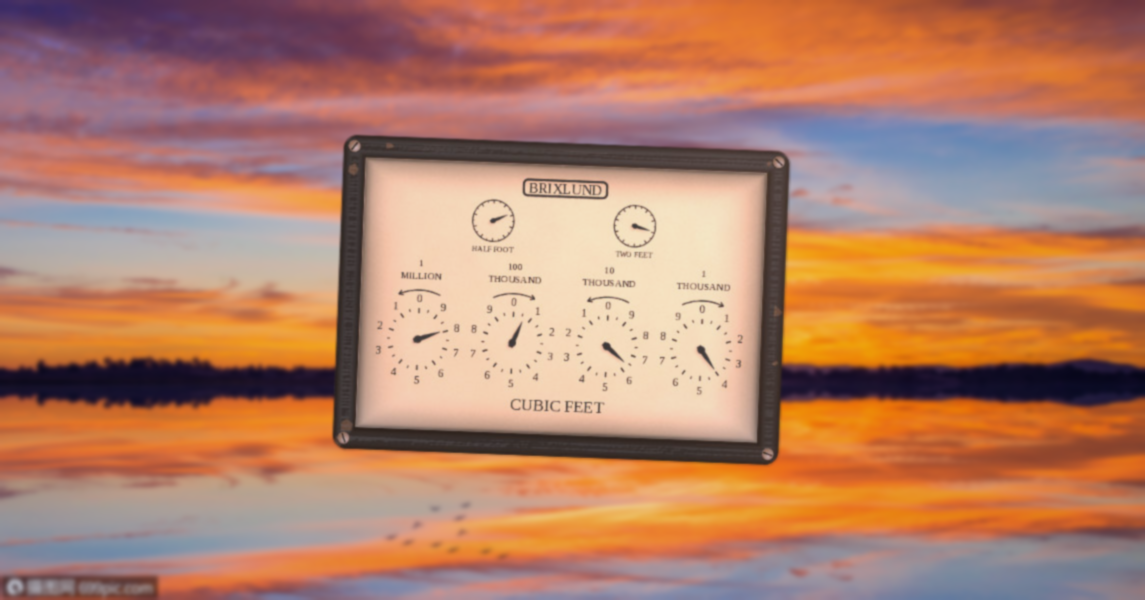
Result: 806400 ft³
